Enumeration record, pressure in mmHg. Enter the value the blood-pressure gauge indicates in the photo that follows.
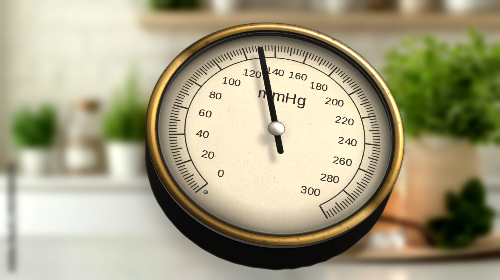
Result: 130 mmHg
